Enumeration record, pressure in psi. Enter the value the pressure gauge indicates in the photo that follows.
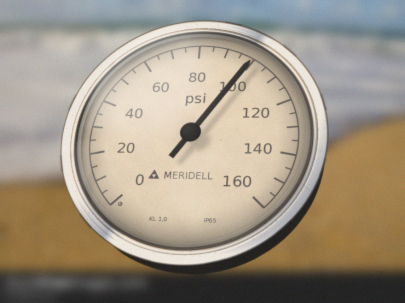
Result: 100 psi
